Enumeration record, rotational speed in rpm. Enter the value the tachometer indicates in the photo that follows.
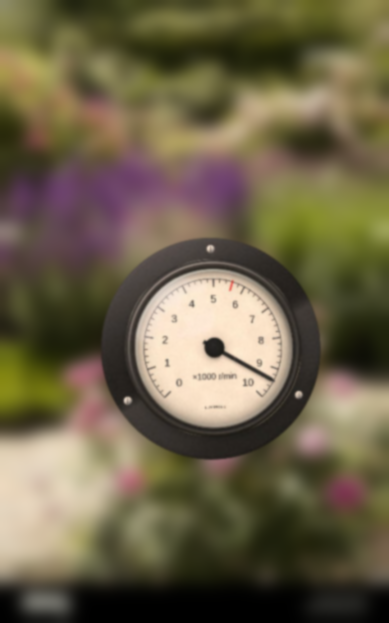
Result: 9400 rpm
